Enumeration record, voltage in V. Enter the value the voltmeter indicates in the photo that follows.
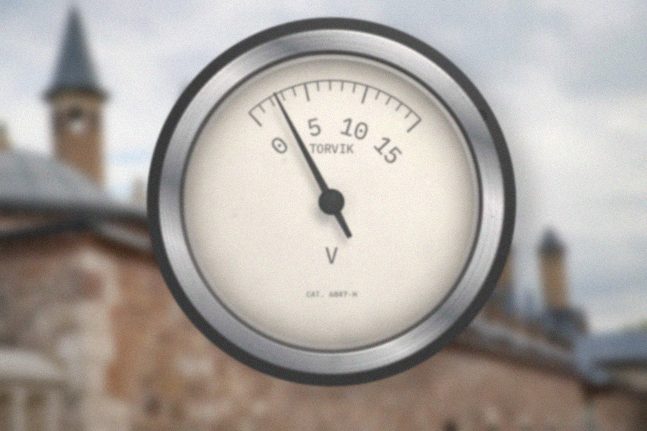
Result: 2.5 V
